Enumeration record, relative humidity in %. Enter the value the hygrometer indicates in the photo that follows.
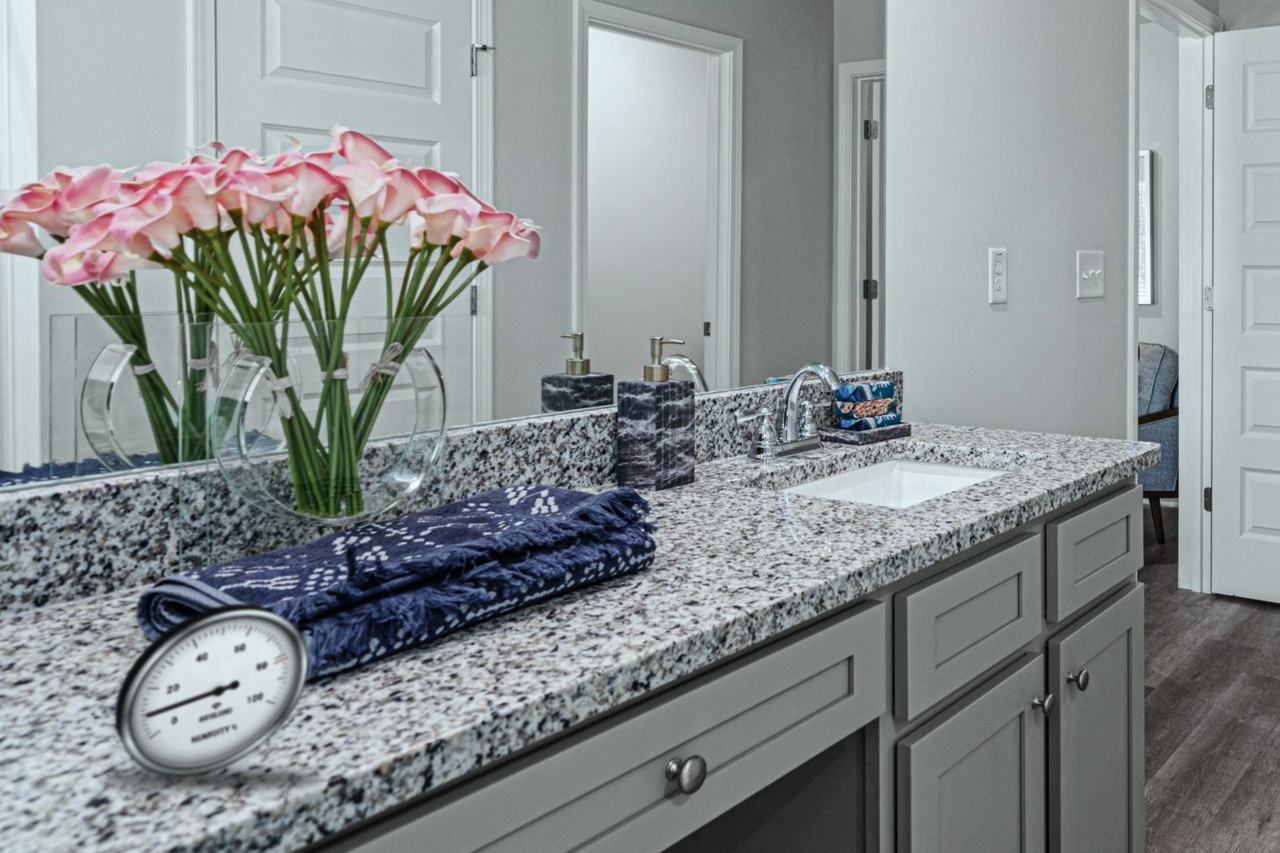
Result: 10 %
